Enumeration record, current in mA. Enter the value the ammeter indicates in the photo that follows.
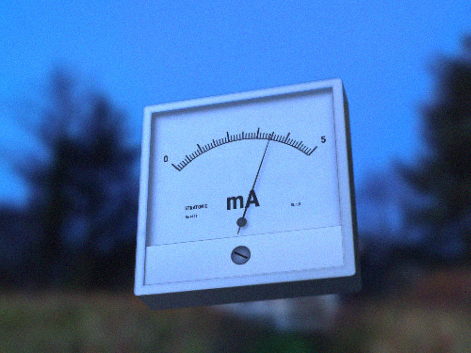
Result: 3.5 mA
